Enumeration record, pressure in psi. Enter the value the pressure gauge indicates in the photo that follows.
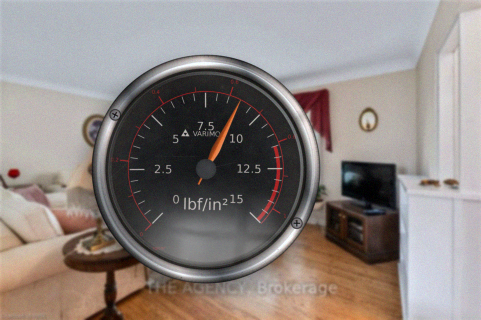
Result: 9 psi
